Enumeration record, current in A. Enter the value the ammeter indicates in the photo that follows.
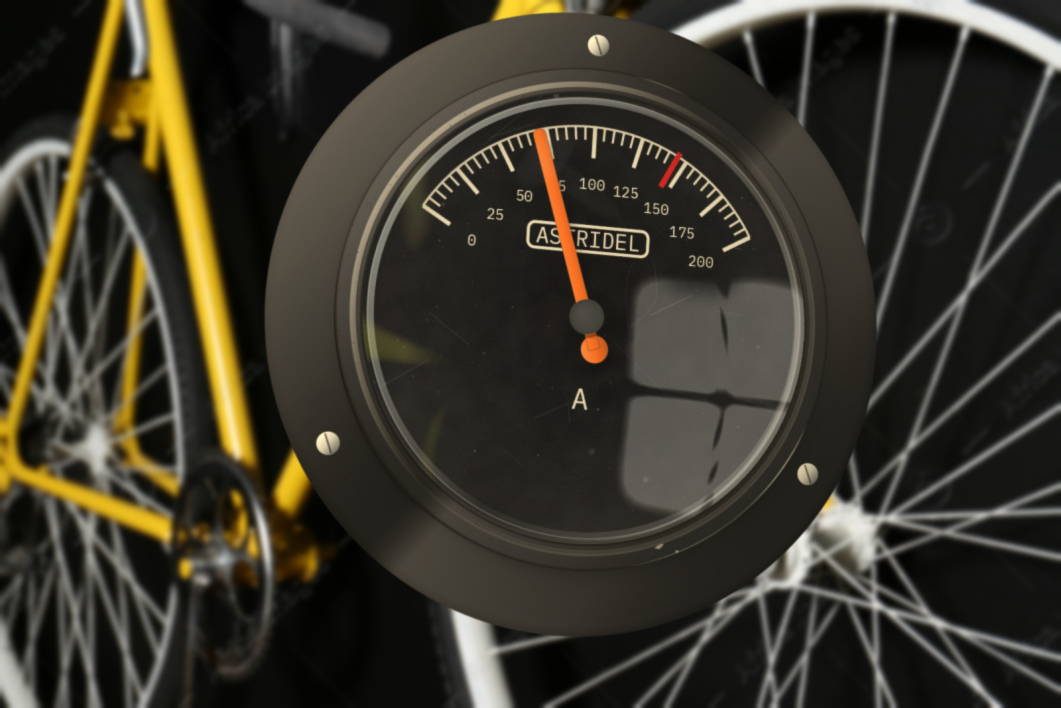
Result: 70 A
